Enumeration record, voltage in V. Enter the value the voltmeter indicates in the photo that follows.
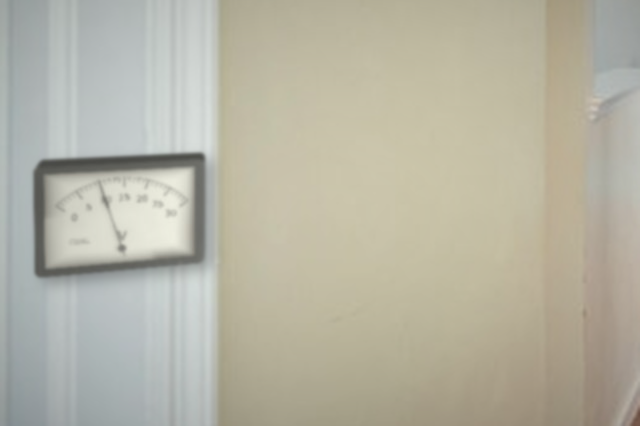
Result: 10 V
